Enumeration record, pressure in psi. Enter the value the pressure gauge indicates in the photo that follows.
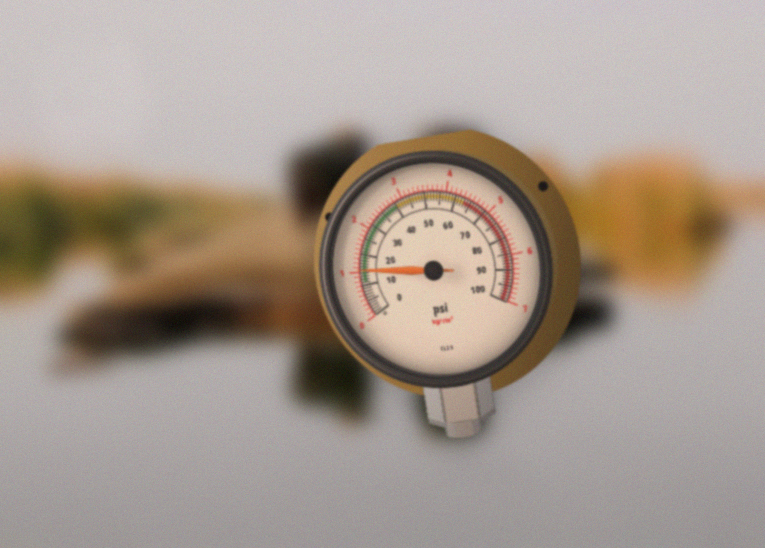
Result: 15 psi
